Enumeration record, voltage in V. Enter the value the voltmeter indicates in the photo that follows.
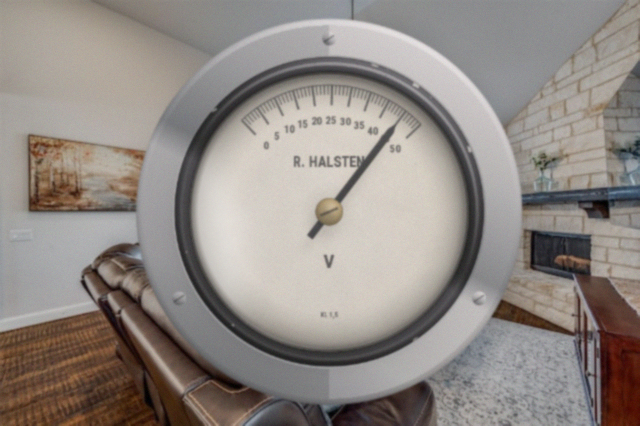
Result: 45 V
